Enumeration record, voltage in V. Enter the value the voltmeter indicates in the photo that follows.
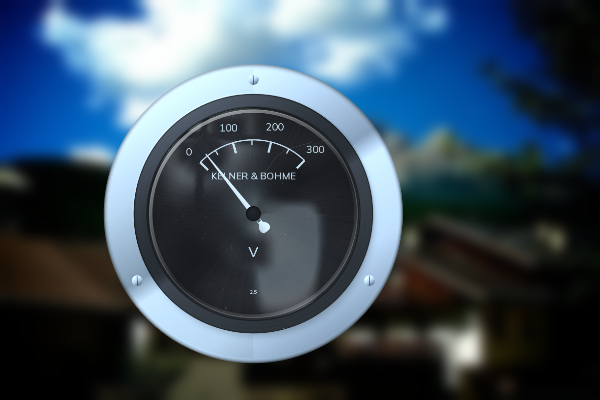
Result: 25 V
